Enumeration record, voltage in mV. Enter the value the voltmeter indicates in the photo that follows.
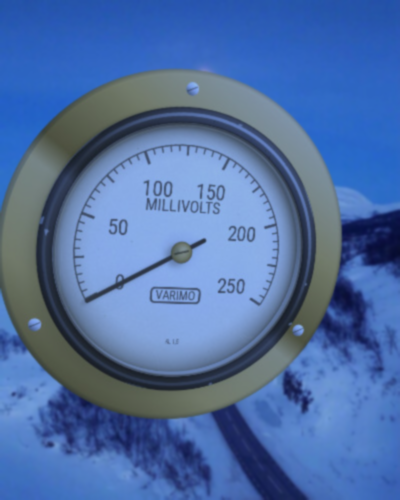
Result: 0 mV
